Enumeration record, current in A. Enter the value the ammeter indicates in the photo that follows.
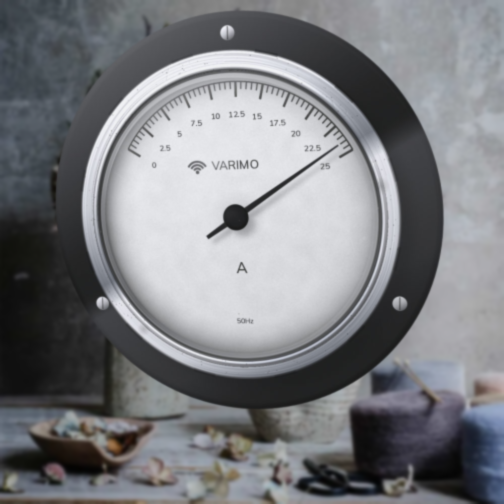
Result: 24 A
